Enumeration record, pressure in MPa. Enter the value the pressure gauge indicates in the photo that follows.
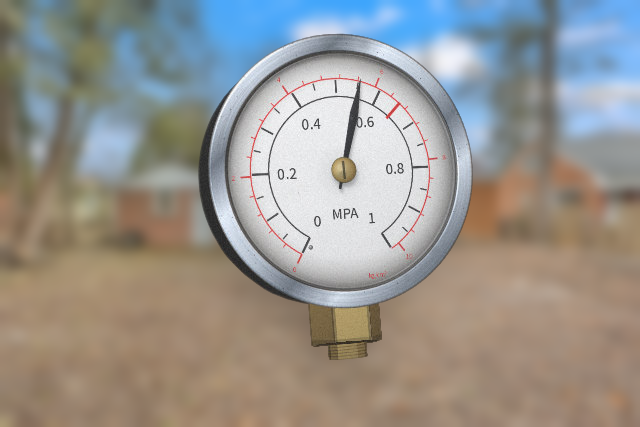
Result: 0.55 MPa
